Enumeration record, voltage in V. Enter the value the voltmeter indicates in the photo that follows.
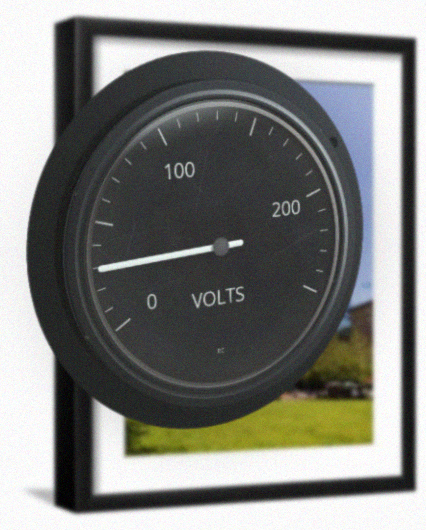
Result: 30 V
